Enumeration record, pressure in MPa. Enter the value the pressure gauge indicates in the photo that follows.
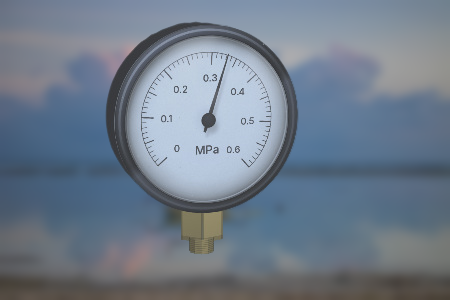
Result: 0.33 MPa
